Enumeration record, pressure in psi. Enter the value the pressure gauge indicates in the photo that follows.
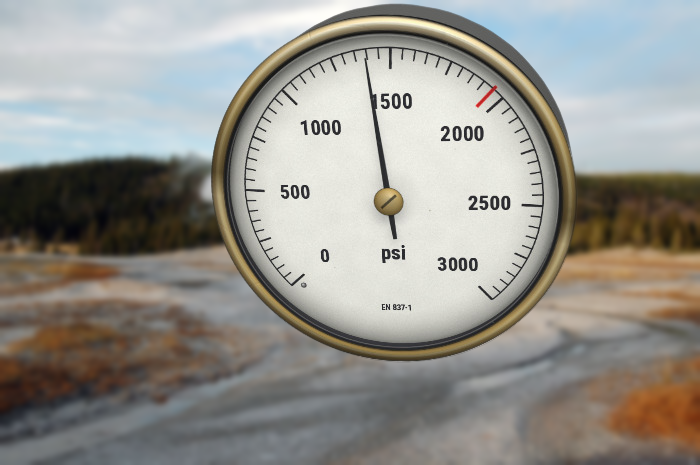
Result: 1400 psi
